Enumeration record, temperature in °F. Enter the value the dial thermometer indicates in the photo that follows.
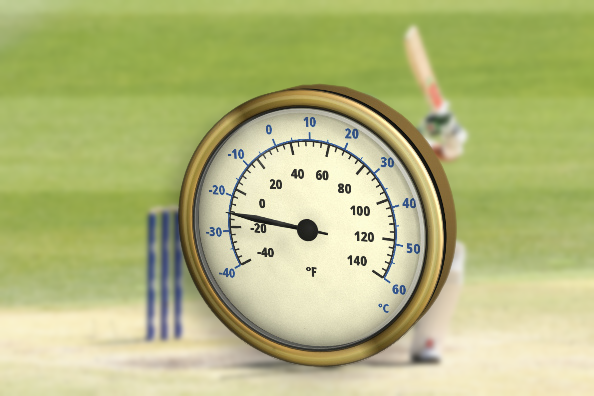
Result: -12 °F
